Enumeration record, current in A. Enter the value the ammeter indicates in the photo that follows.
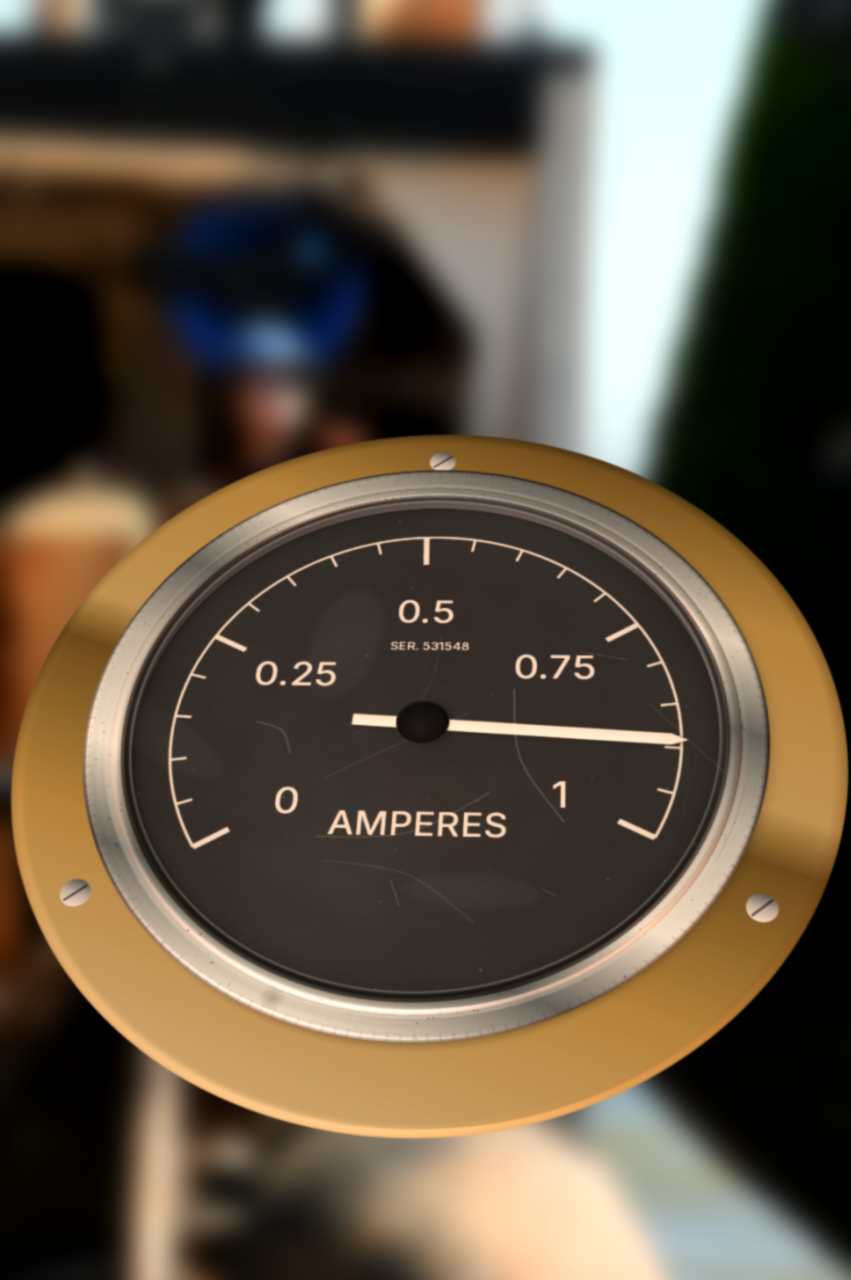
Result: 0.9 A
